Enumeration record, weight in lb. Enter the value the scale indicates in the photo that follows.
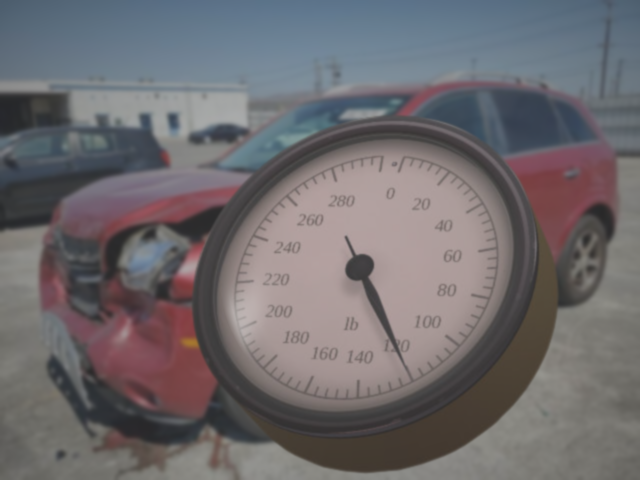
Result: 120 lb
